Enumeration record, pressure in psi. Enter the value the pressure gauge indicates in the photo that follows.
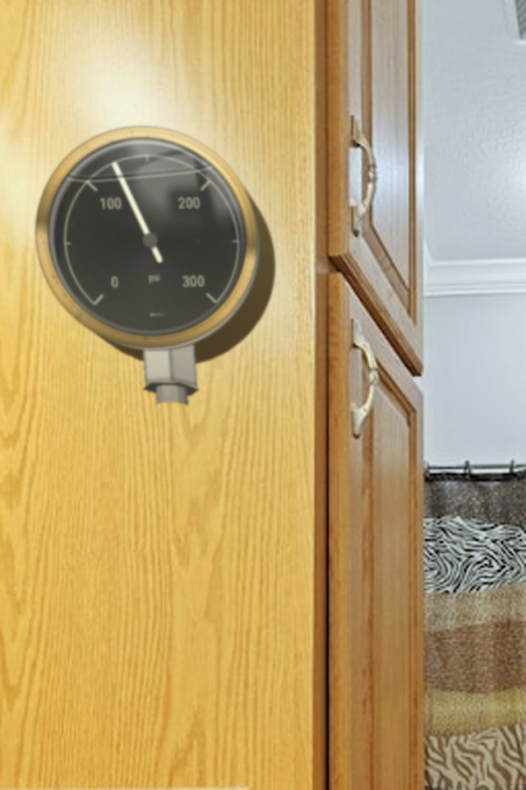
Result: 125 psi
